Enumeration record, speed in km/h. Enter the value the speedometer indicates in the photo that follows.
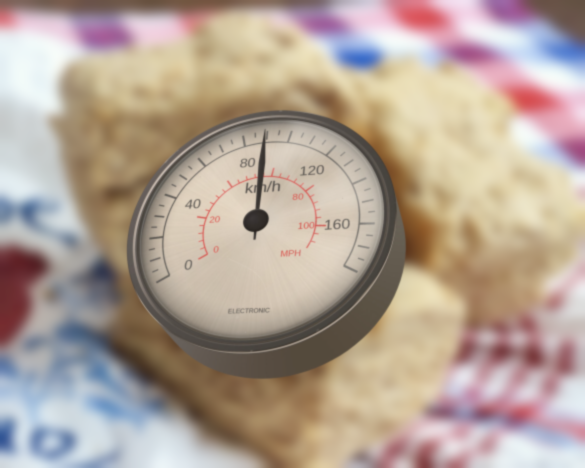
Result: 90 km/h
